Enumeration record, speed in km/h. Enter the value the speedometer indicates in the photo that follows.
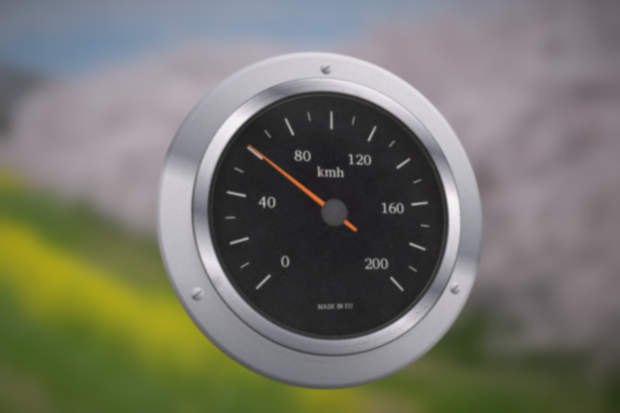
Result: 60 km/h
